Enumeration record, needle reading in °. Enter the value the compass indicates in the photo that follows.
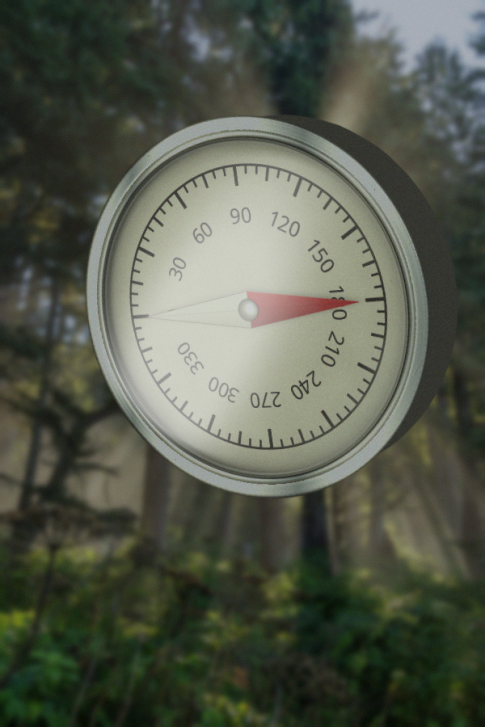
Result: 180 °
